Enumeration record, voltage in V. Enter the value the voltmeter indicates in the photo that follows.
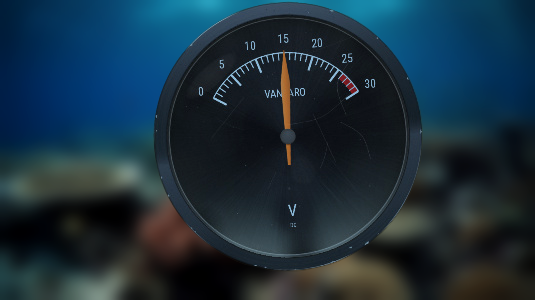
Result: 15 V
